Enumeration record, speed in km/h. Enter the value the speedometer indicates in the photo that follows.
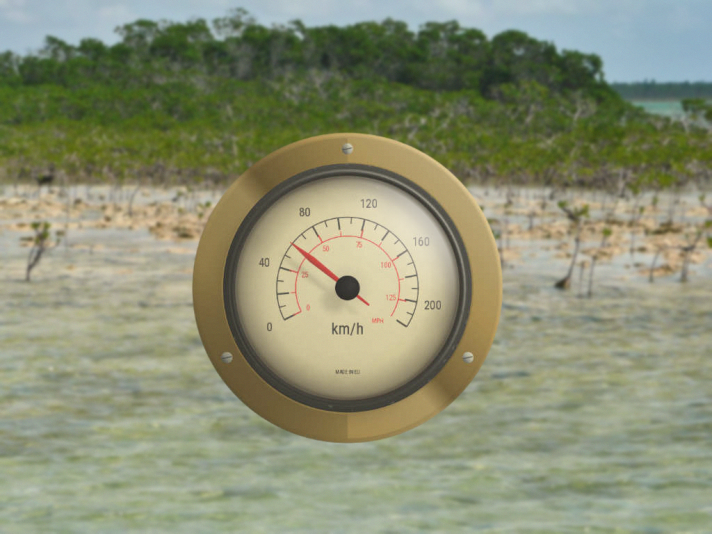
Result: 60 km/h
